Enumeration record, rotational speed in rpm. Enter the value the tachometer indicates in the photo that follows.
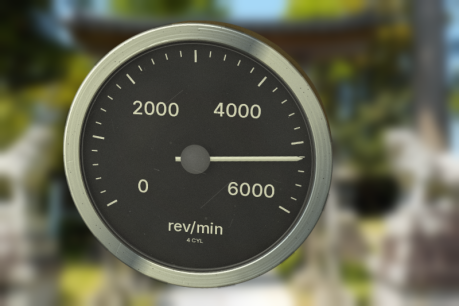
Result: 5200 rpm
